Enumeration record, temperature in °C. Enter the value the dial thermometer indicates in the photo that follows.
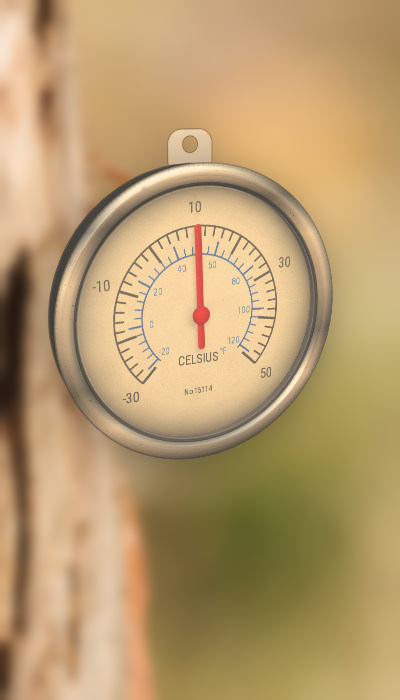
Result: 10 °C
